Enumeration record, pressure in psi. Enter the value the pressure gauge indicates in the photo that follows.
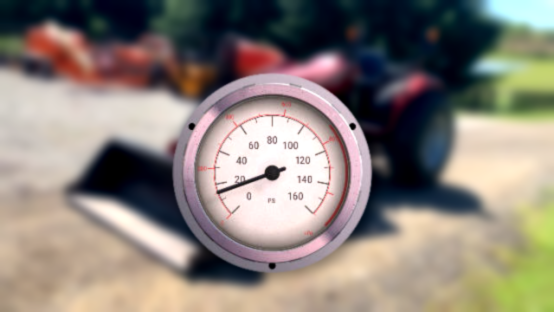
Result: 15 psi
